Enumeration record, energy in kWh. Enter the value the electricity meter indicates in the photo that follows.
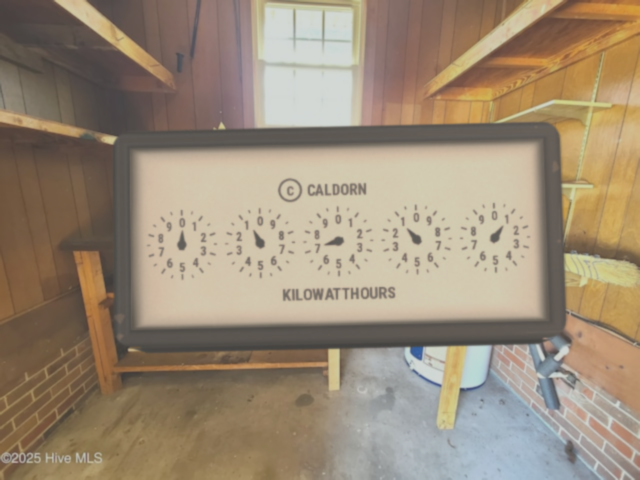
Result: 711 kWh
